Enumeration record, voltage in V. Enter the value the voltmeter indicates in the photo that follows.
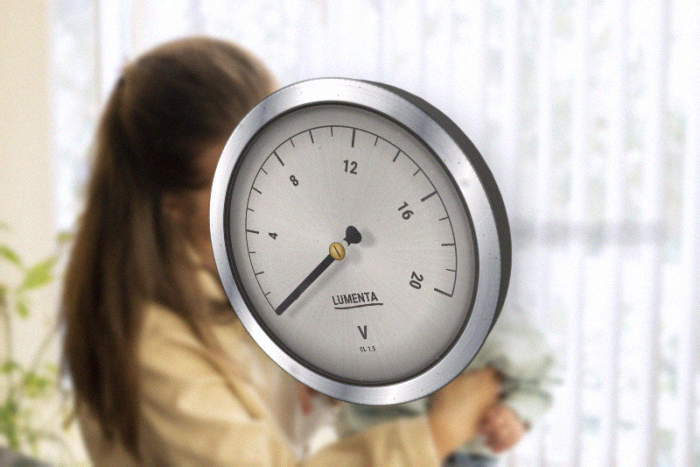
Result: 0 V
